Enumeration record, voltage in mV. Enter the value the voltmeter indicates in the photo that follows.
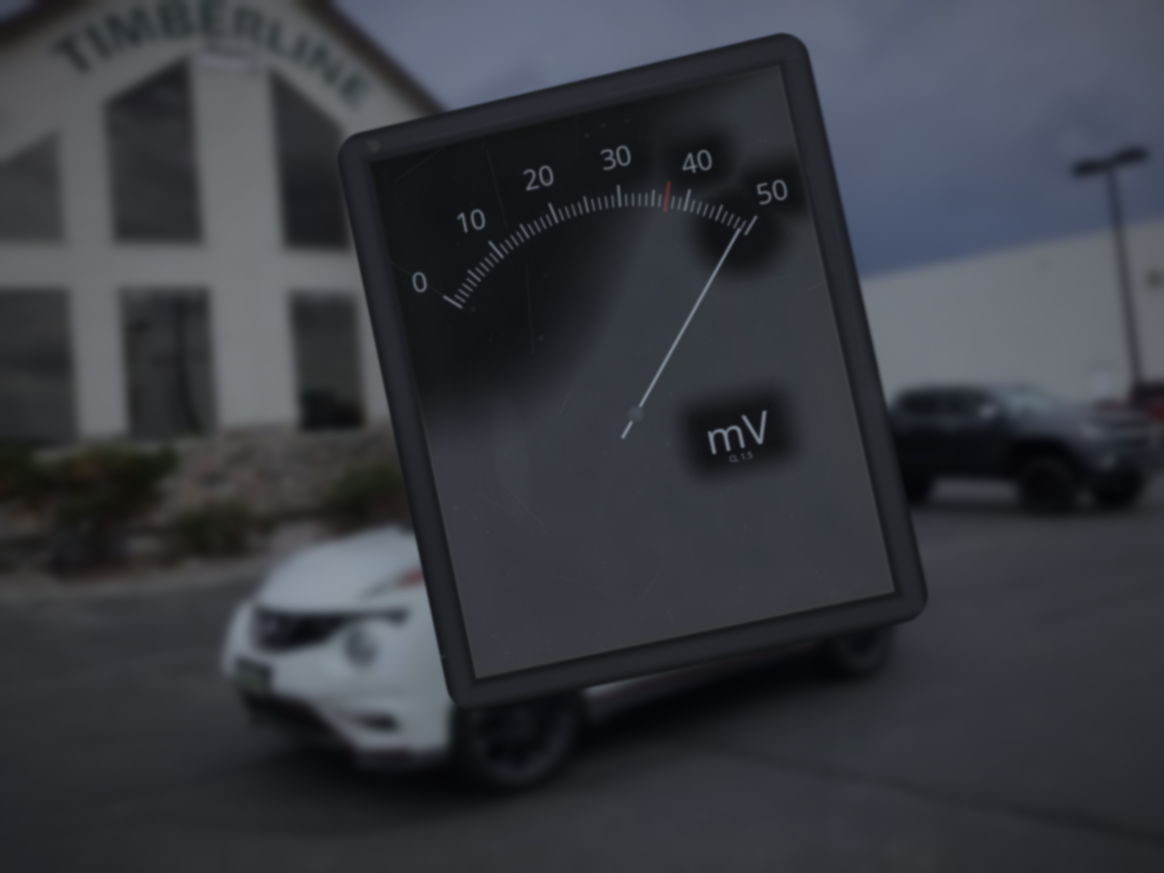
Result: 49 mV
